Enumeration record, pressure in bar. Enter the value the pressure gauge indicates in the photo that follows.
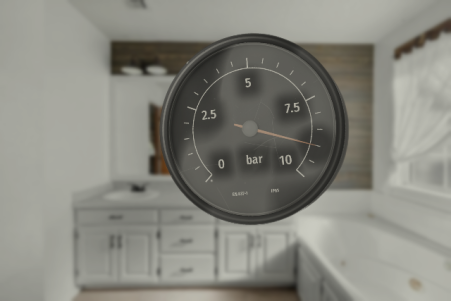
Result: 9 bar
